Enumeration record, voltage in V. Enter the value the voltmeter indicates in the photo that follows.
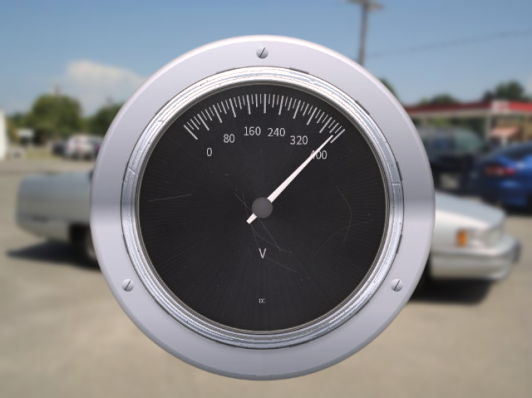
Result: 390 V
